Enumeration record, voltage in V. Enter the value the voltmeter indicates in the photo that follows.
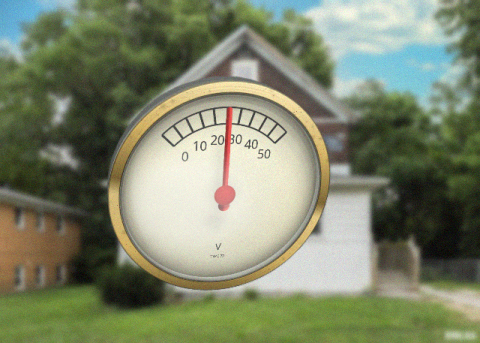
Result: 25 V
